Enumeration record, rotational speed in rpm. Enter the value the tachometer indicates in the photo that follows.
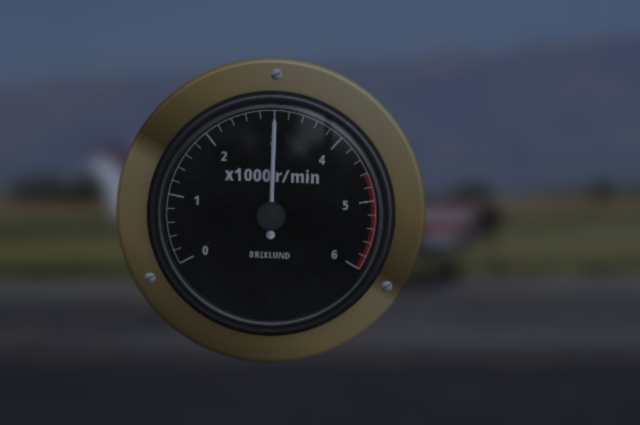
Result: 3000 rpm
